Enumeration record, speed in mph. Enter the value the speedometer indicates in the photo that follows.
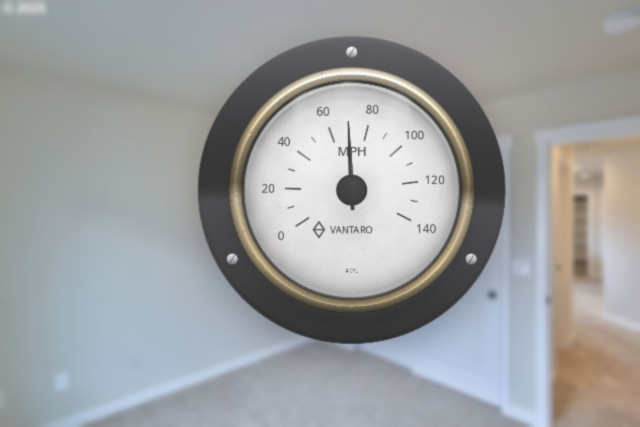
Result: 70 mph
